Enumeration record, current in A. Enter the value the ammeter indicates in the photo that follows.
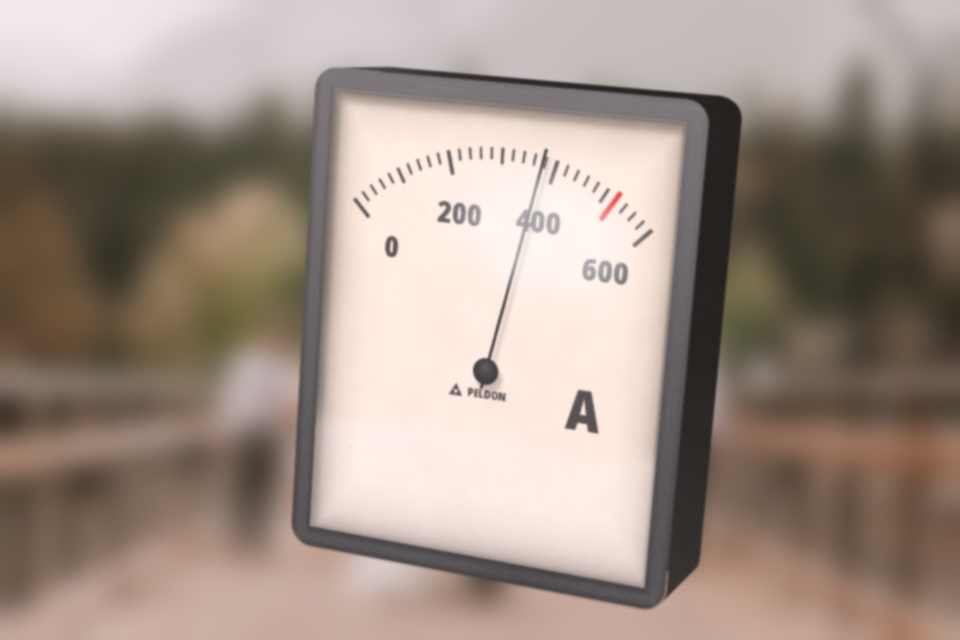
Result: 380 A
